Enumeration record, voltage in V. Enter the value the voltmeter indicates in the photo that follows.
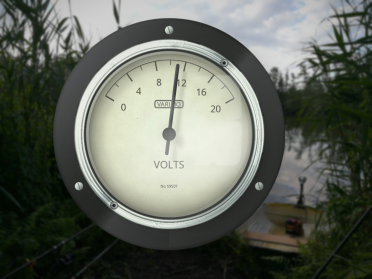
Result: 11 V
